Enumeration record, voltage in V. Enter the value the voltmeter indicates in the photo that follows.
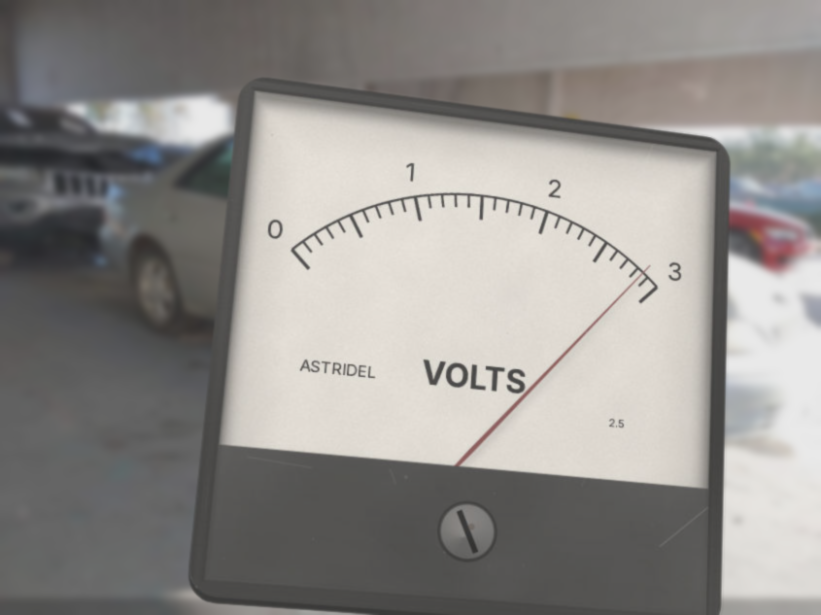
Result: 2.85 V
